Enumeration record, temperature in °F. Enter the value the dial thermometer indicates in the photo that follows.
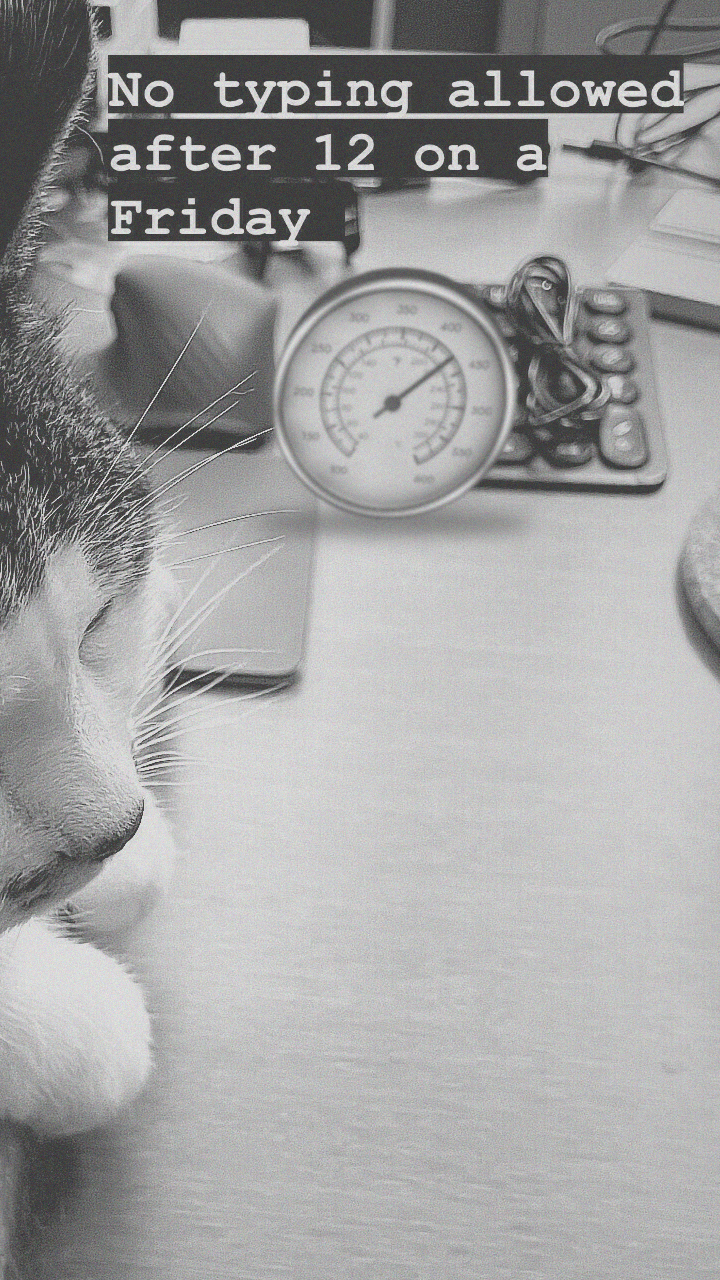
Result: 425 °F
